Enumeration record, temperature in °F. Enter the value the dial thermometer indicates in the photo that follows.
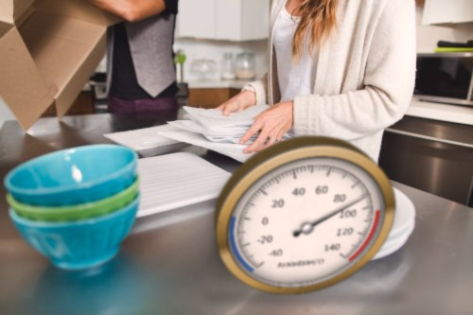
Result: 90 °F
